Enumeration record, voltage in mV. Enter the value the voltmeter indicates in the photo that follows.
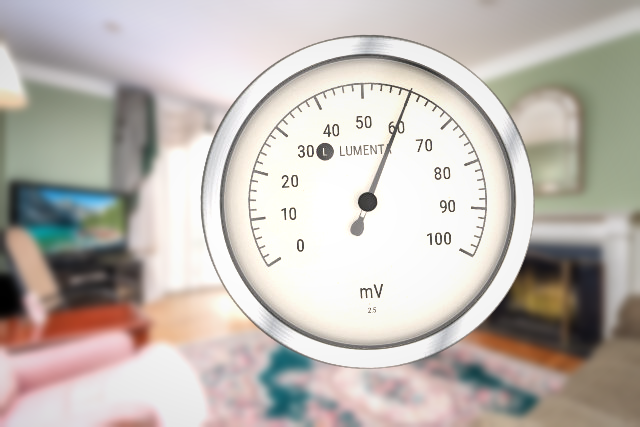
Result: 60 mV
